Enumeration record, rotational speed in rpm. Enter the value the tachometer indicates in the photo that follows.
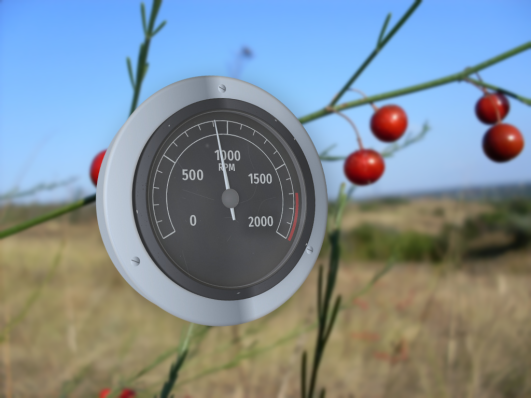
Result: 900 rpm
